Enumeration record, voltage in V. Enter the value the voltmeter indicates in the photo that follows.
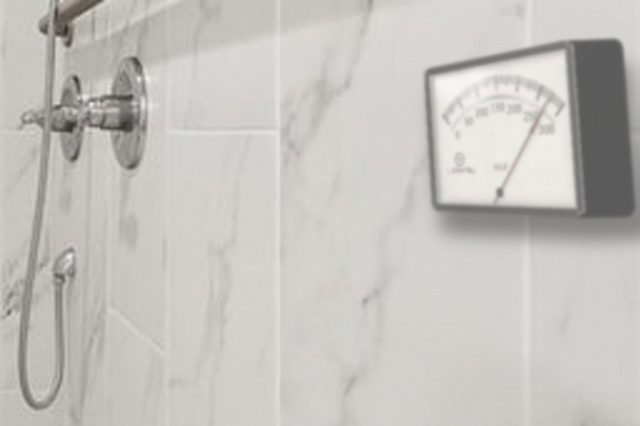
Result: 275 V
